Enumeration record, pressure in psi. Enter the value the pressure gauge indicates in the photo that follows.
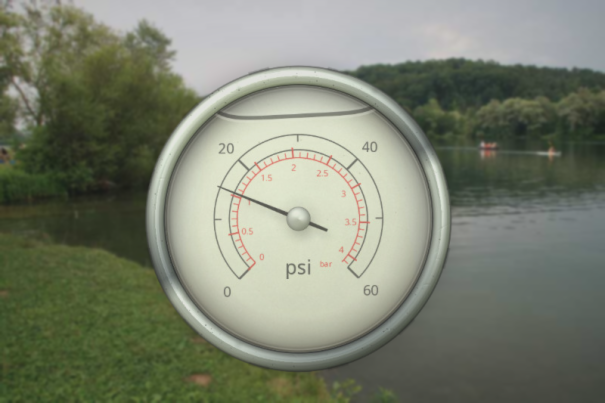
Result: 15 psi
